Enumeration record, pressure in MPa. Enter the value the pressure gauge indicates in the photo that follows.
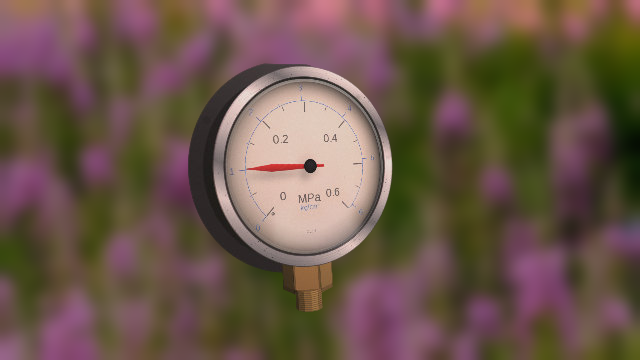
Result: 0.1 MPa
